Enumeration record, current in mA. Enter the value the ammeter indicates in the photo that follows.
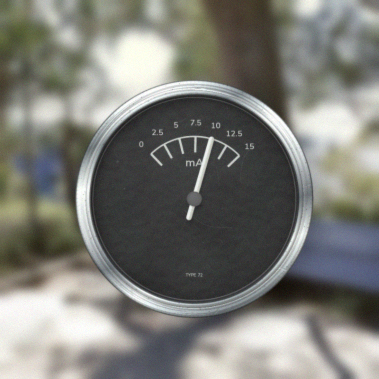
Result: 10 mA
